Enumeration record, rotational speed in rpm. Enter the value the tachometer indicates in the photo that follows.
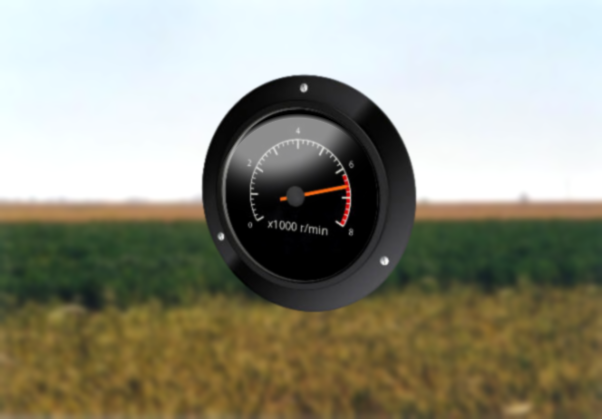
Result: 6600 rpm
